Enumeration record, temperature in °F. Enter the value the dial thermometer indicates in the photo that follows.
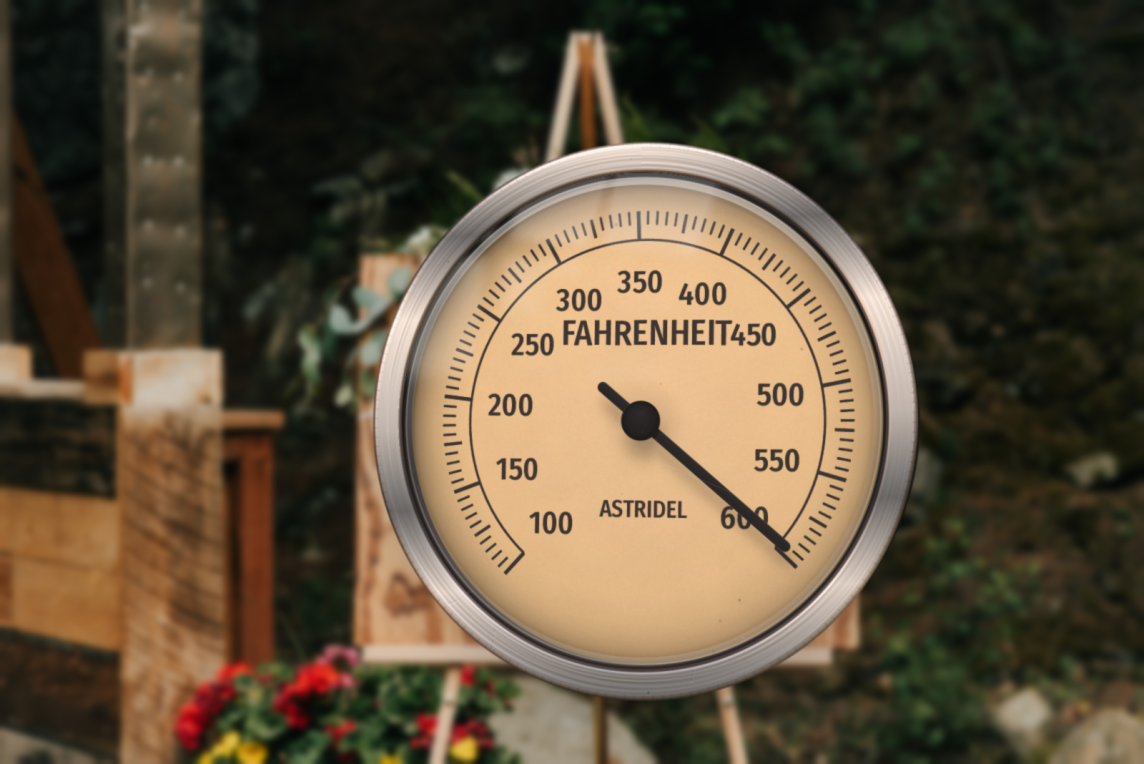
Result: 595 °F
